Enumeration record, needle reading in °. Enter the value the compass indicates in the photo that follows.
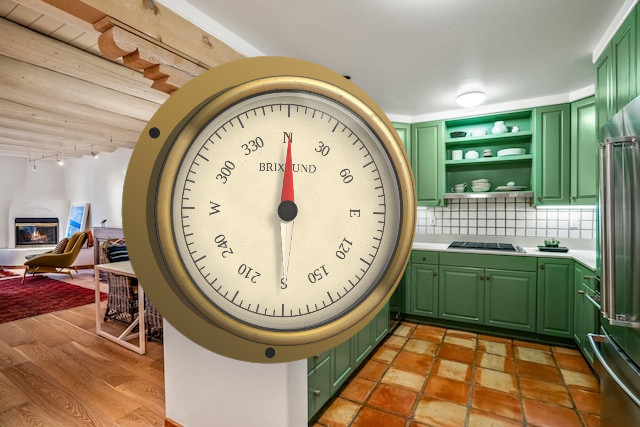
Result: 0 °
